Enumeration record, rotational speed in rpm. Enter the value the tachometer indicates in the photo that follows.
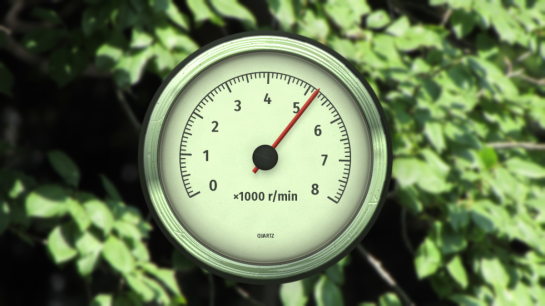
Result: 5200 rpm
